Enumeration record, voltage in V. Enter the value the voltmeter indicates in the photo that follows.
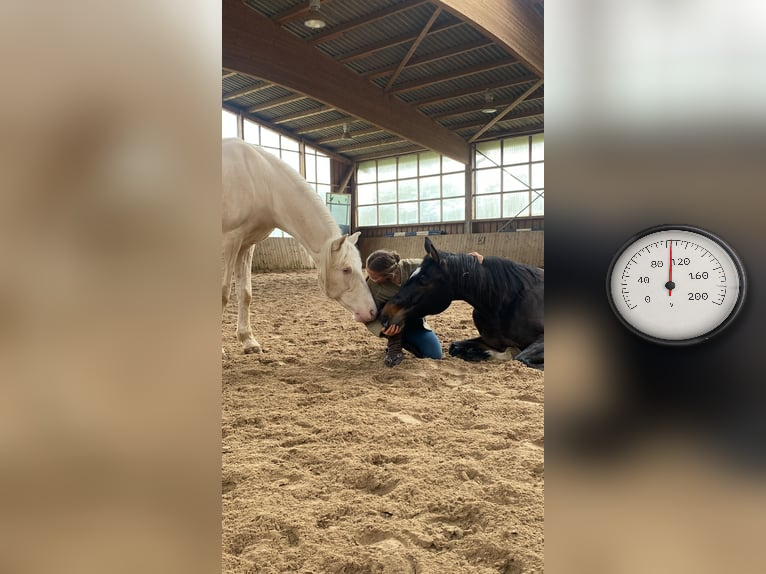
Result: 105 V
